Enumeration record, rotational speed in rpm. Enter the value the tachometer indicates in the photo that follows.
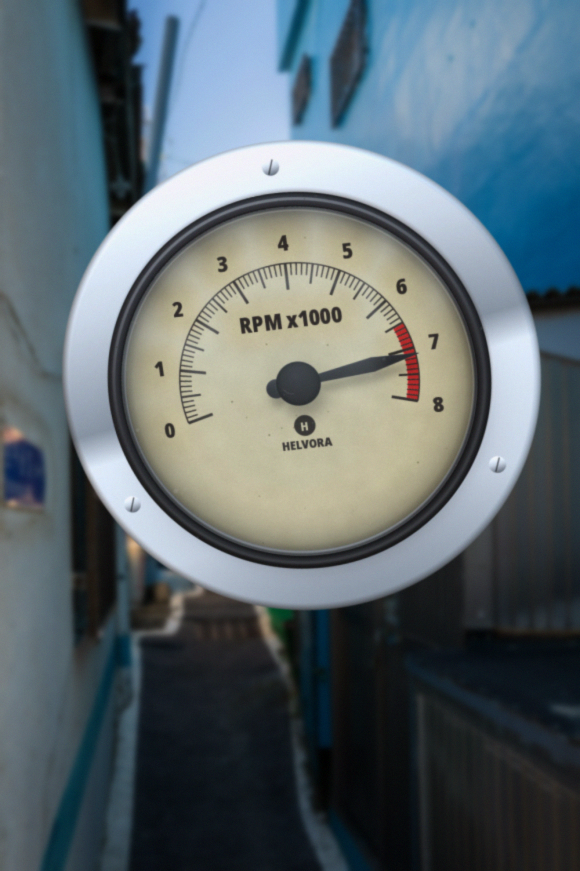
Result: 7100 rpm
